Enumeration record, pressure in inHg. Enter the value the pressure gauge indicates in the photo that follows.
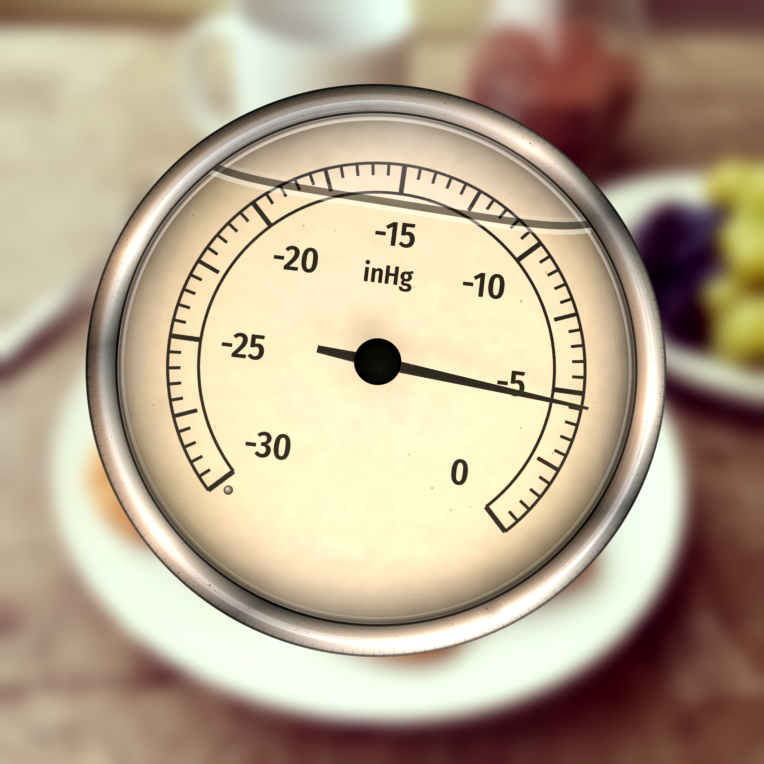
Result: -4.5 inHg
